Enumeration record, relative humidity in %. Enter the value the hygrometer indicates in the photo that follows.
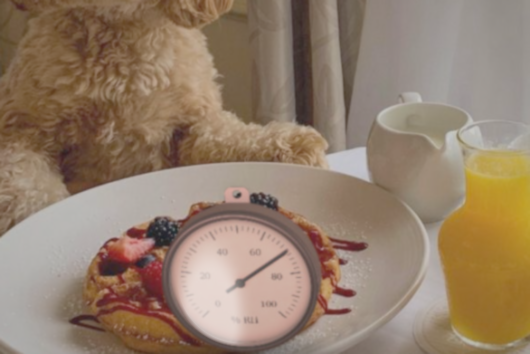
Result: 70 %
